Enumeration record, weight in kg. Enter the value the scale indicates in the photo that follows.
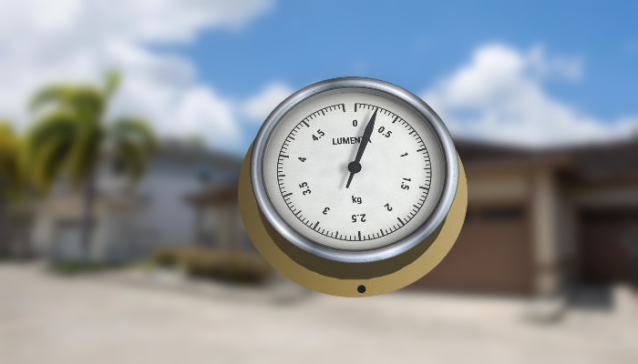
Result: 0.25 kg
